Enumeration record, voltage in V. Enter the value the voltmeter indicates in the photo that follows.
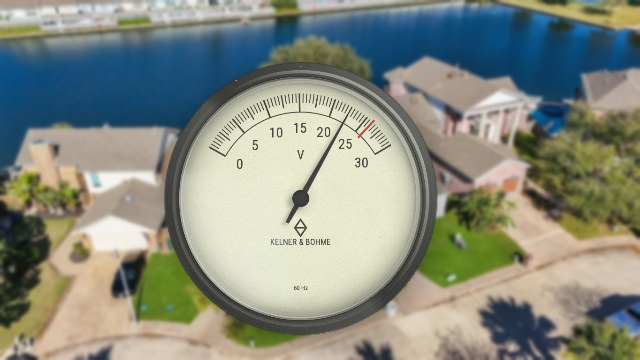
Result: 22.5 V
